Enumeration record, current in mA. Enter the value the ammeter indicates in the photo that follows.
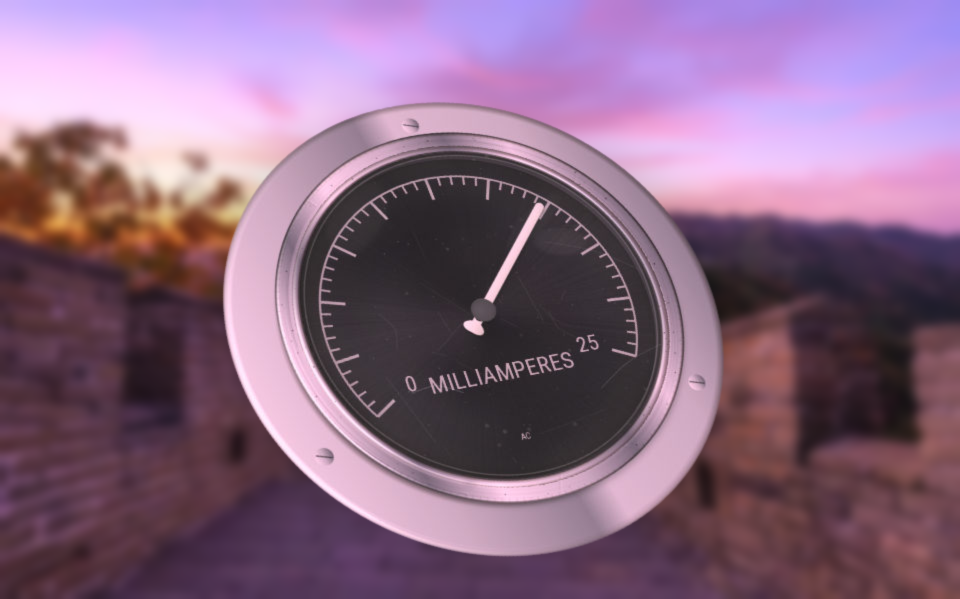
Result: 17.25 mA
